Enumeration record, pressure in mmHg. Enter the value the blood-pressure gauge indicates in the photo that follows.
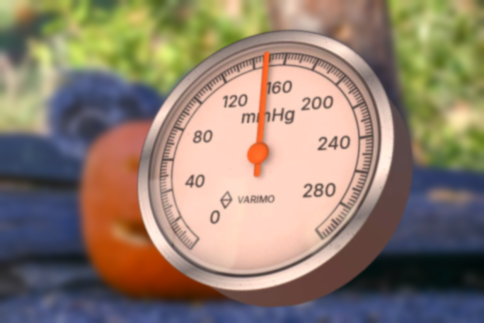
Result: 150 mmHg
